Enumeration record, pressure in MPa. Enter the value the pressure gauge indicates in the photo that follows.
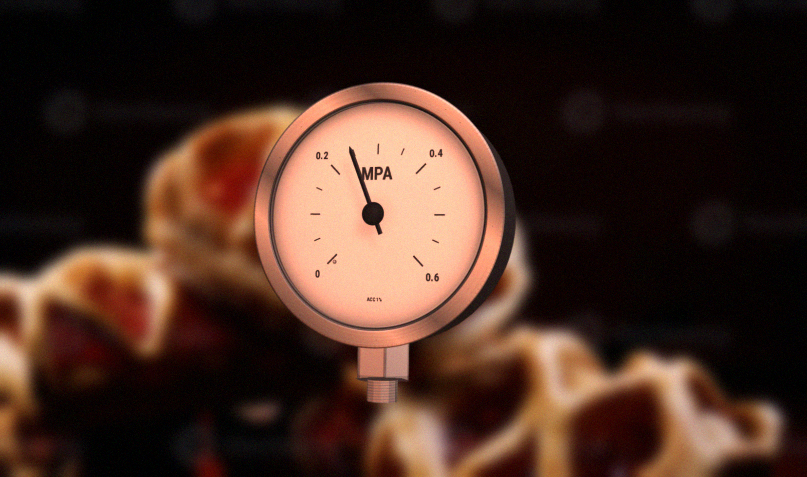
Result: 0.25 MPa
